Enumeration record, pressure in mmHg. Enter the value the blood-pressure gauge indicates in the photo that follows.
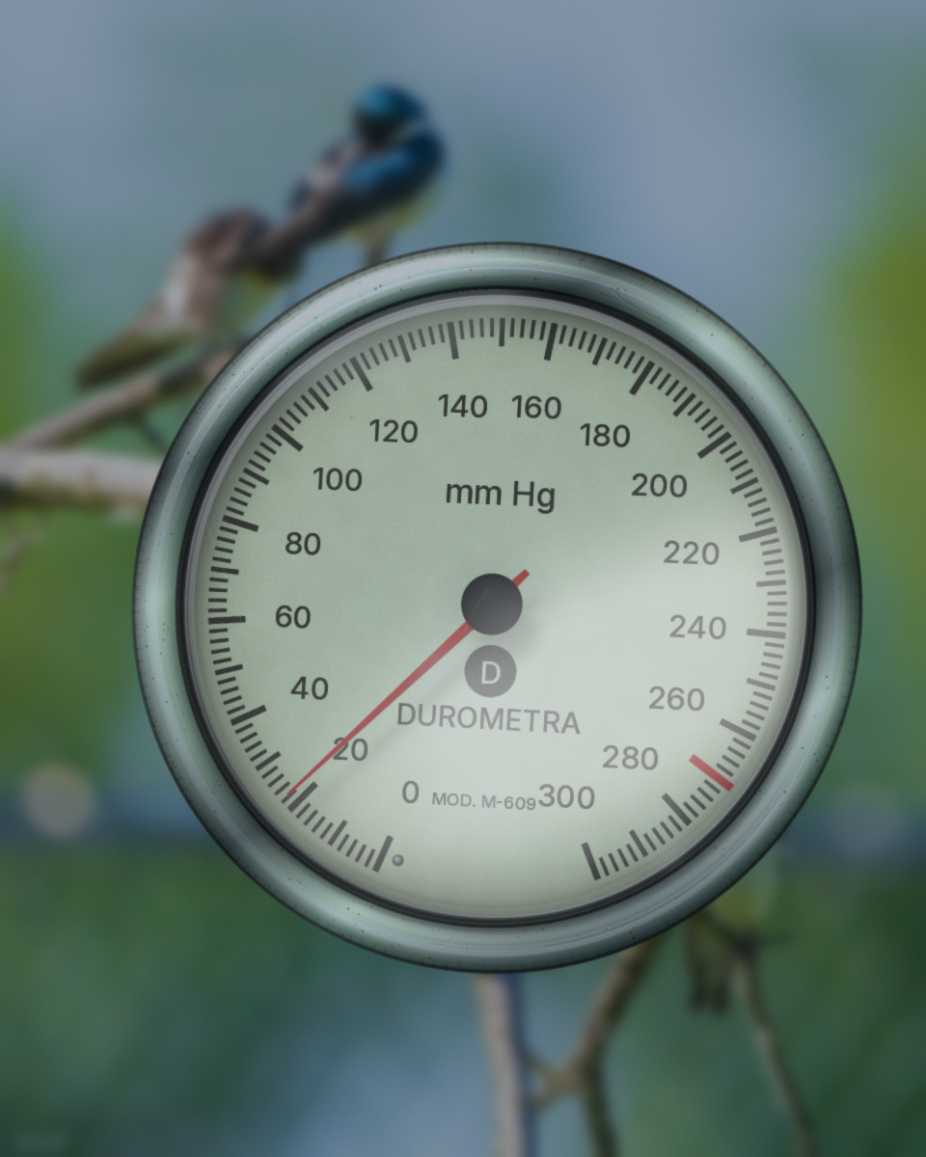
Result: 22 mmHg
